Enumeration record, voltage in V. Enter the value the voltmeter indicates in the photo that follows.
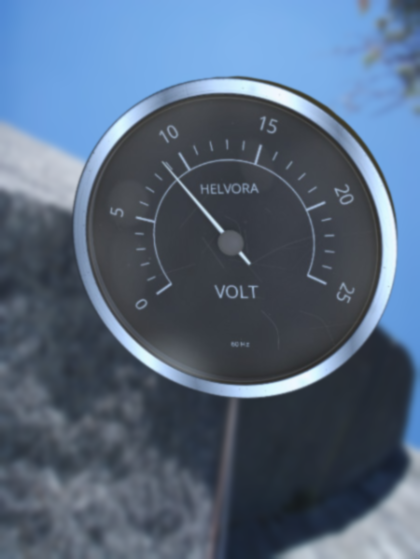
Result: 9 V
